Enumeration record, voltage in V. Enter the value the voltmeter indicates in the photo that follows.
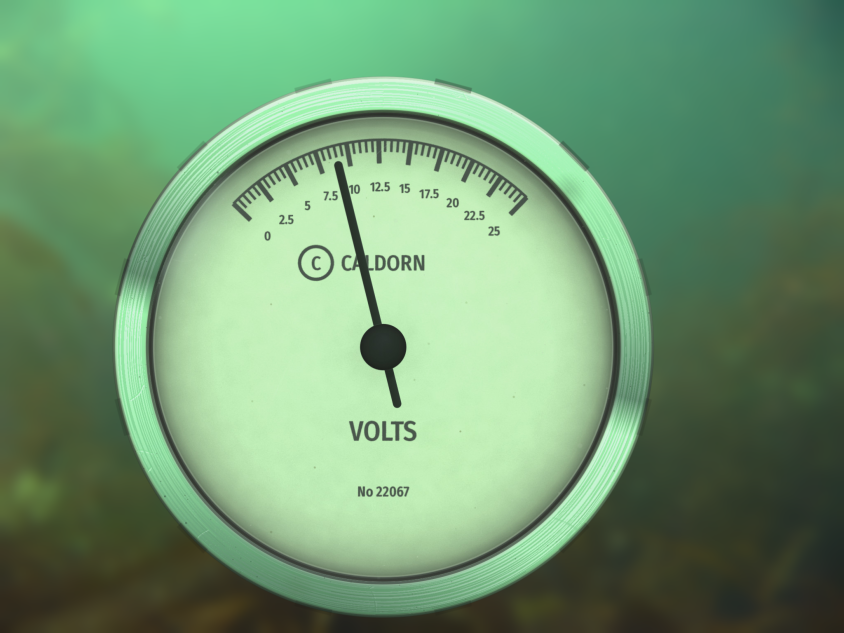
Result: 9 V
